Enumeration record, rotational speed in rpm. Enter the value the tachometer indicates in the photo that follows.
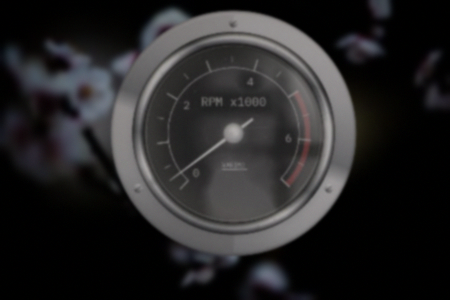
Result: 250 rpm
